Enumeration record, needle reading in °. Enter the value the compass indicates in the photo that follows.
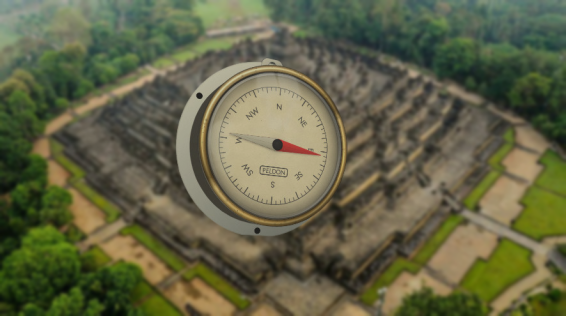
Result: 95 °
